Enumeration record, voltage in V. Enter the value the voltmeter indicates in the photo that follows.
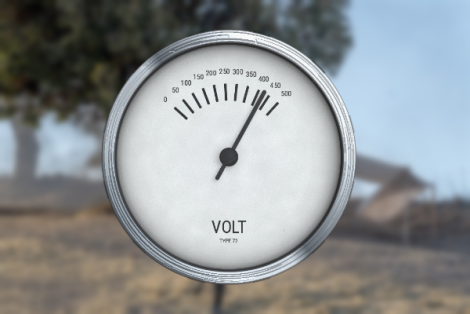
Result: 425 V
